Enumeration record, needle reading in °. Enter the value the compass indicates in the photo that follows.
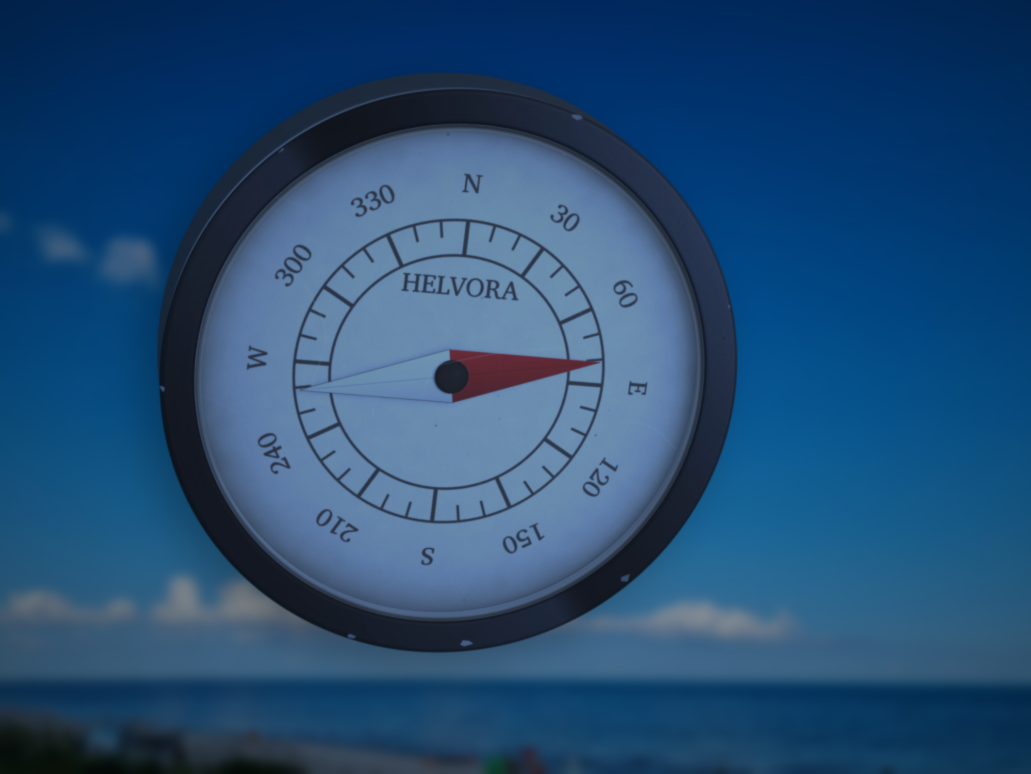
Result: 80 °
